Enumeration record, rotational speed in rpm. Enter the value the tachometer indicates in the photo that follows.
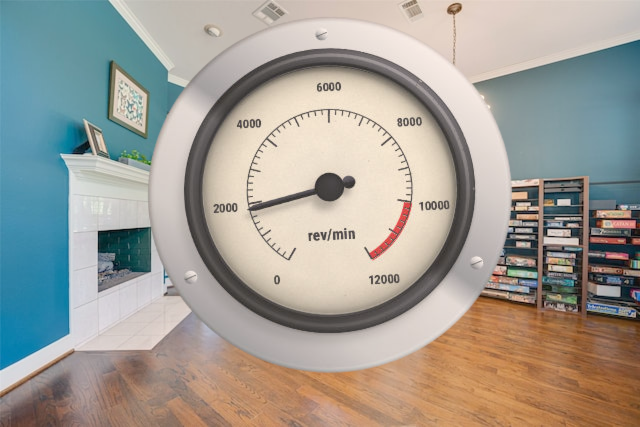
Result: 1800 rpm
